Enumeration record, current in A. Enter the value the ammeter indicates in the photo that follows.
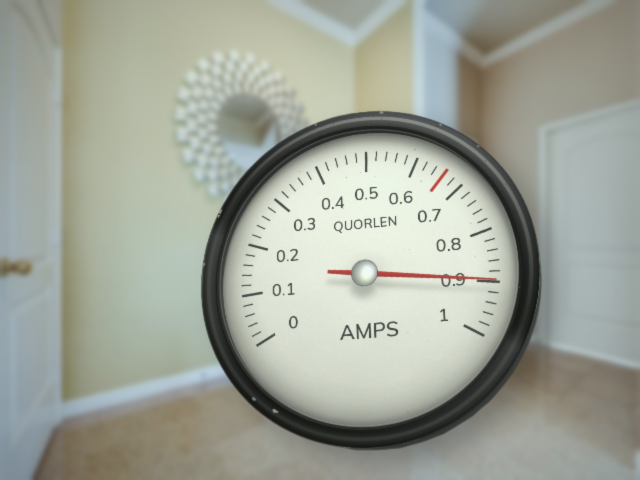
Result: 0.9 A
